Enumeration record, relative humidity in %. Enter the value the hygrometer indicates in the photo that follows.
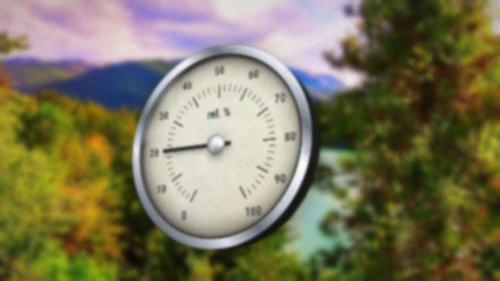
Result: 20 %
